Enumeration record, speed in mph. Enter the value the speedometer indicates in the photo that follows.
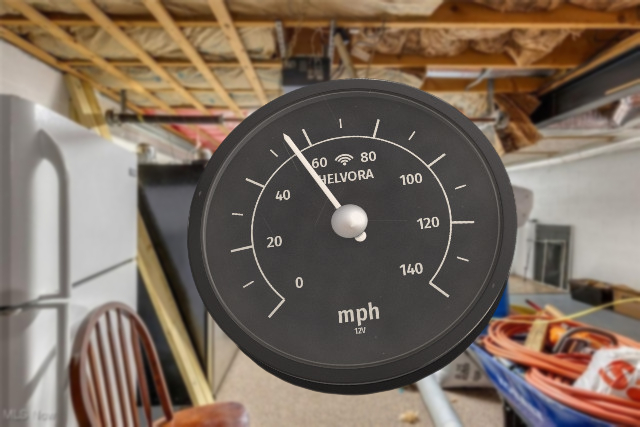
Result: 55 mph
